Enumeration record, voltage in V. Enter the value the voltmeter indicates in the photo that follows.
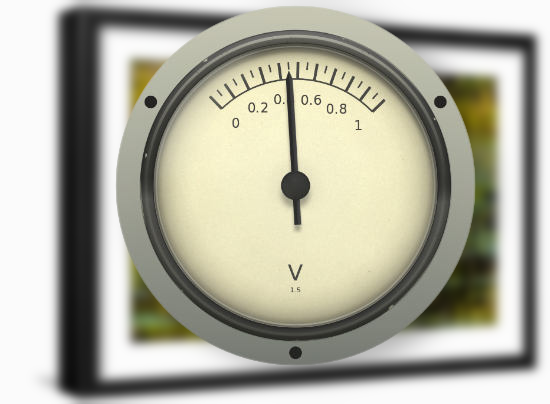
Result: 0.45 V
